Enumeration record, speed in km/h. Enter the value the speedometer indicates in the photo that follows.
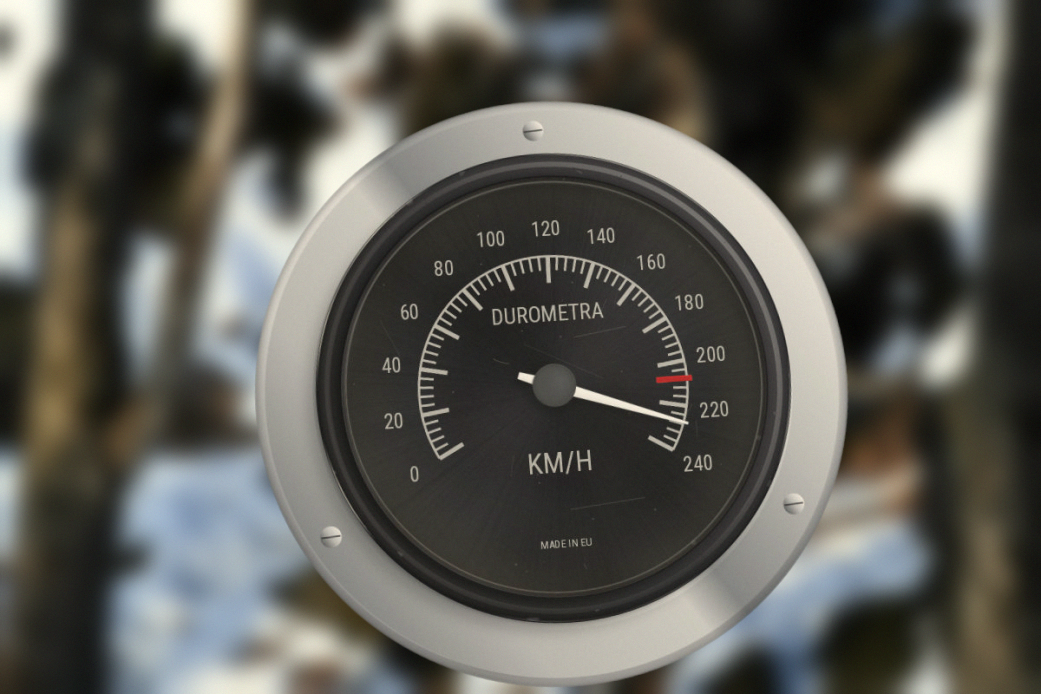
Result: 228 km/h
